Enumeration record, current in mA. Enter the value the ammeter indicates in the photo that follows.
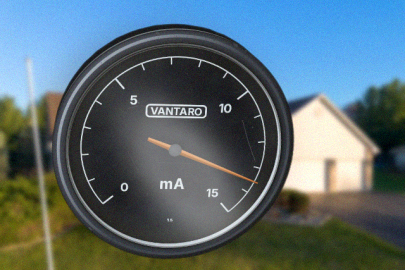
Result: 13.5 mA
